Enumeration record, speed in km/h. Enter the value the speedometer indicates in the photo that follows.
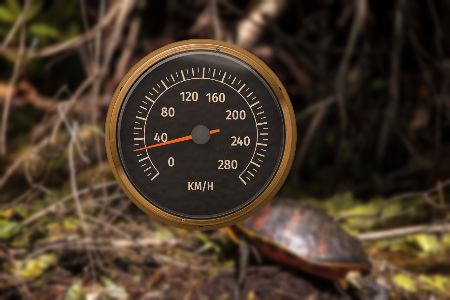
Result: 30 km/h
